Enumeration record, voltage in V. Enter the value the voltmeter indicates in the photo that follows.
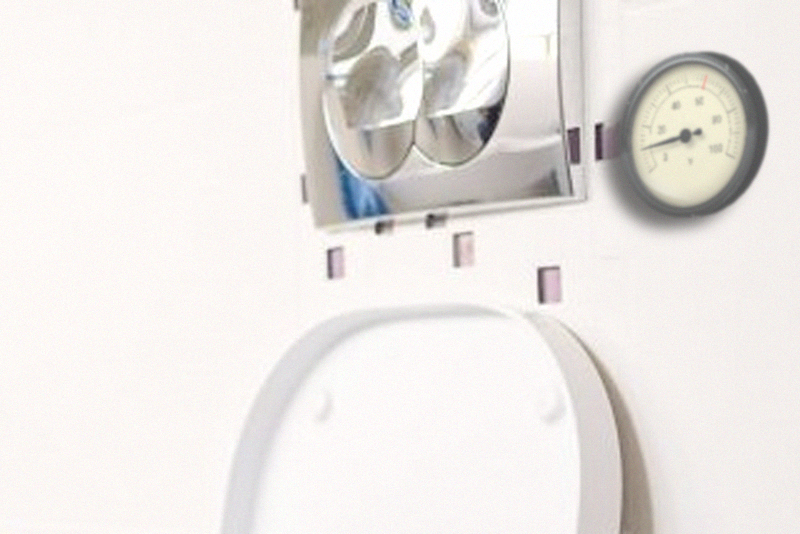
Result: 10 V
